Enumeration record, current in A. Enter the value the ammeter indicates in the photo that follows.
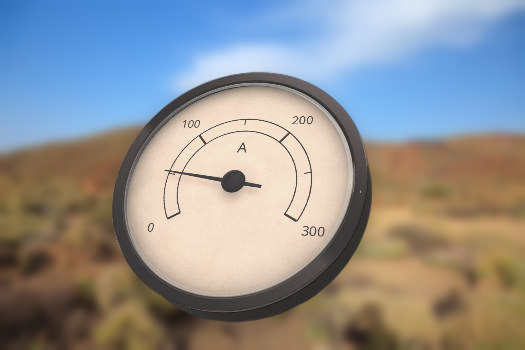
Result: 50 A
